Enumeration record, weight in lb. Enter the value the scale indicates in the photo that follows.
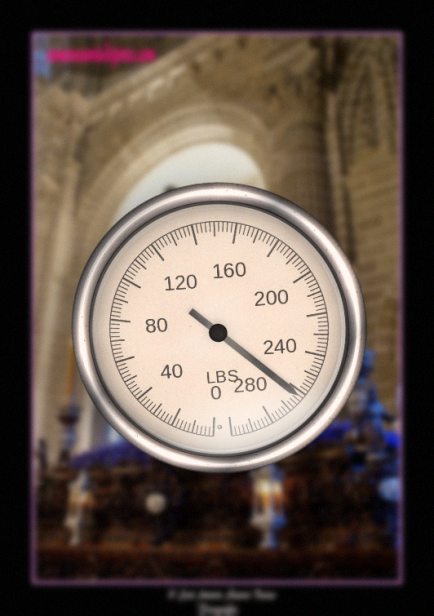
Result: 262 lb
